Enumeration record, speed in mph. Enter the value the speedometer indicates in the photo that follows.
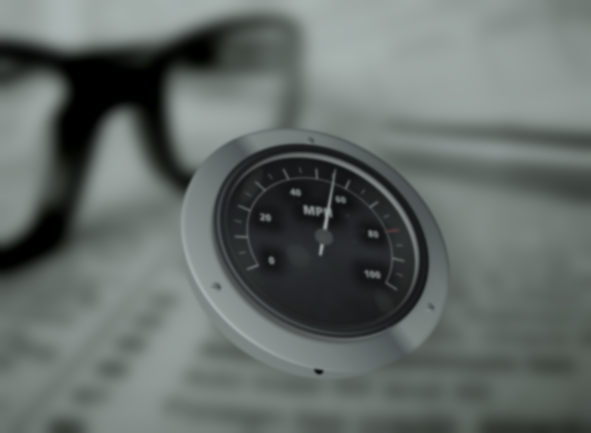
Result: 55 mph
